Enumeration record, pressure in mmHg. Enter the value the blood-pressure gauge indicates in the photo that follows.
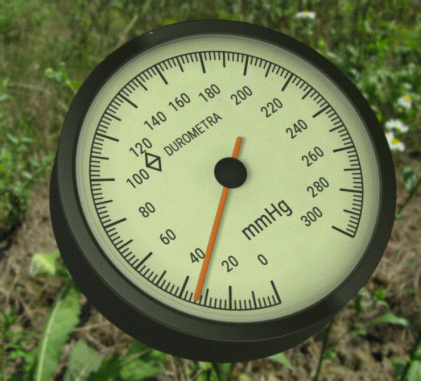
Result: 34 mmHg
